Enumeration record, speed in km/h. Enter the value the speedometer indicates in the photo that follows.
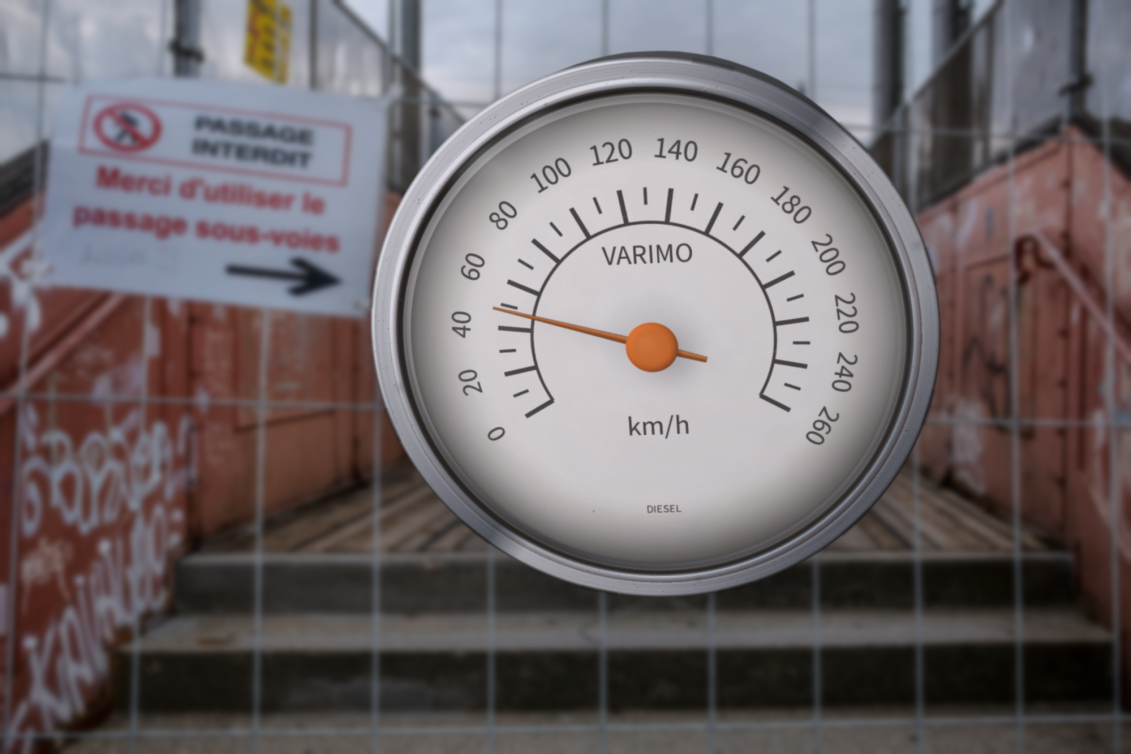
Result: 50 km/h
